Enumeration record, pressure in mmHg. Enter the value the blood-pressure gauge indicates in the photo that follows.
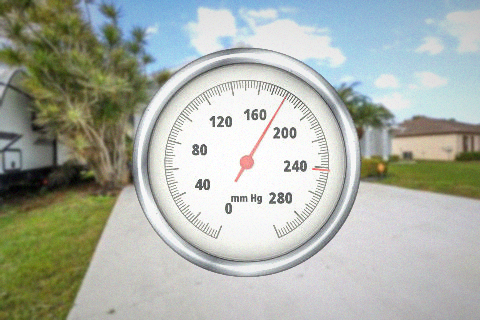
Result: 180 mmHg
